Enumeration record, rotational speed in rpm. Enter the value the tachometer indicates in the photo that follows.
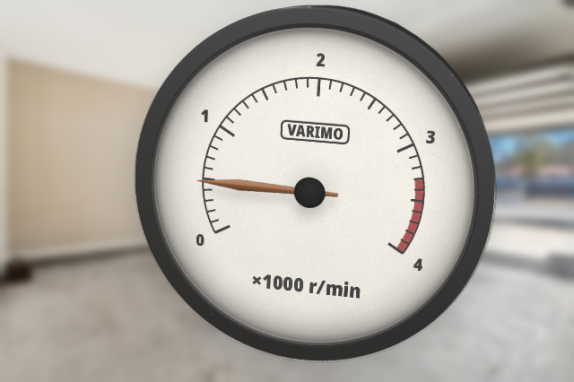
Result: 500 rpm
